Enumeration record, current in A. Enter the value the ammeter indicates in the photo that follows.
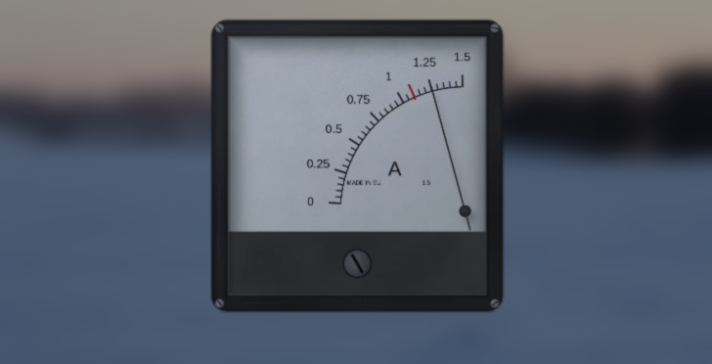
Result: 1.25 A
